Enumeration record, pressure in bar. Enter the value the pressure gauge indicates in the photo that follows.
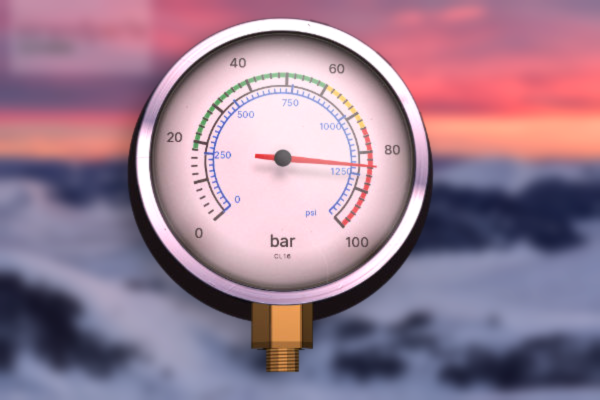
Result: 84 bar
